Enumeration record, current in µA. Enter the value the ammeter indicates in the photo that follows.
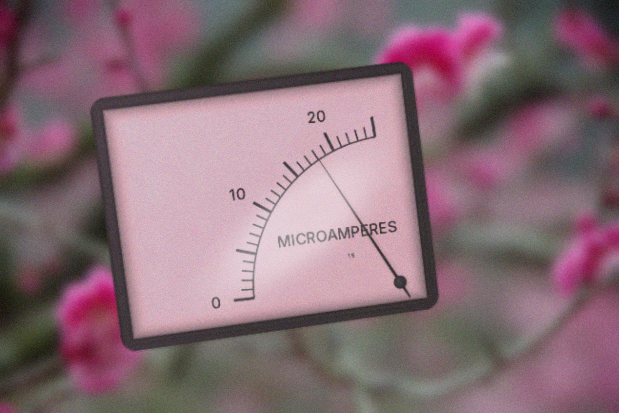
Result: 18 µA
